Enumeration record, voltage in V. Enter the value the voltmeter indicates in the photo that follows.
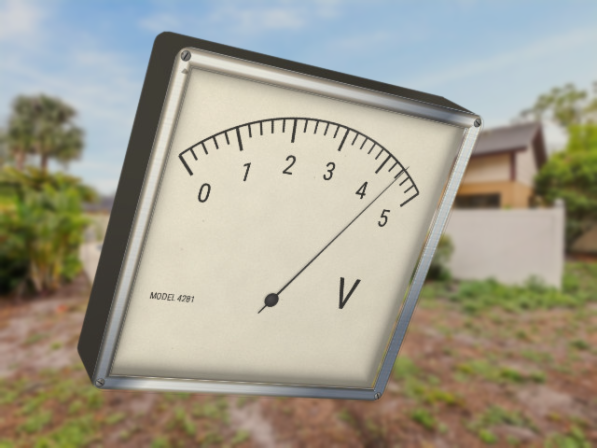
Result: 4.4 V
